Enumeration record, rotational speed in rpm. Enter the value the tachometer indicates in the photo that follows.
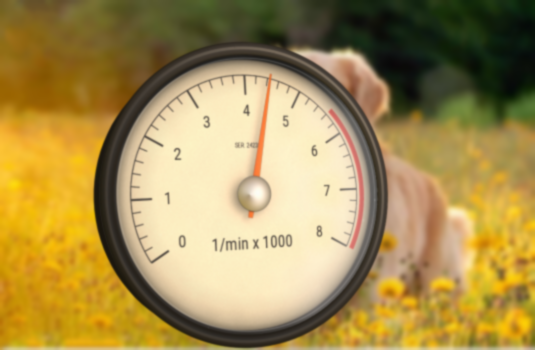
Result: 4400 rpm
